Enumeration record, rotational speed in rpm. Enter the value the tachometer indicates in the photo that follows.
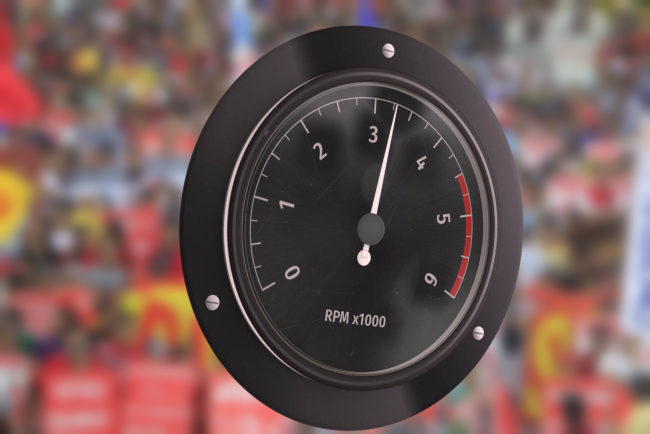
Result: 3250 rpm
